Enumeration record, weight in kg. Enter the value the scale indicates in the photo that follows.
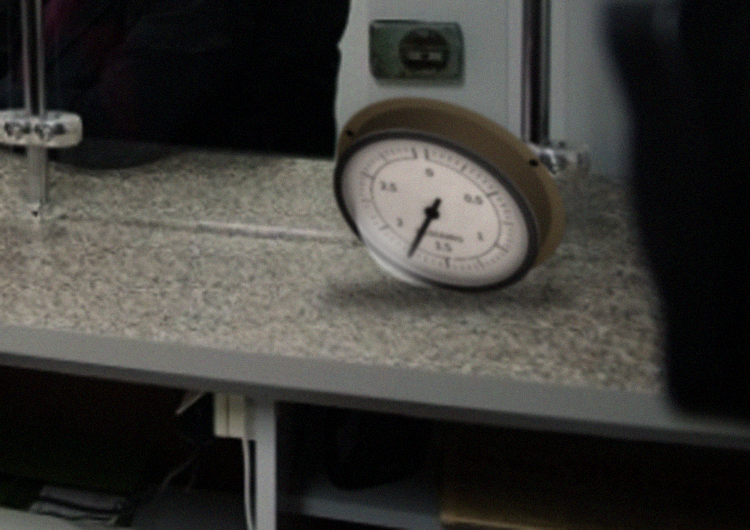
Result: 1.75 kg
